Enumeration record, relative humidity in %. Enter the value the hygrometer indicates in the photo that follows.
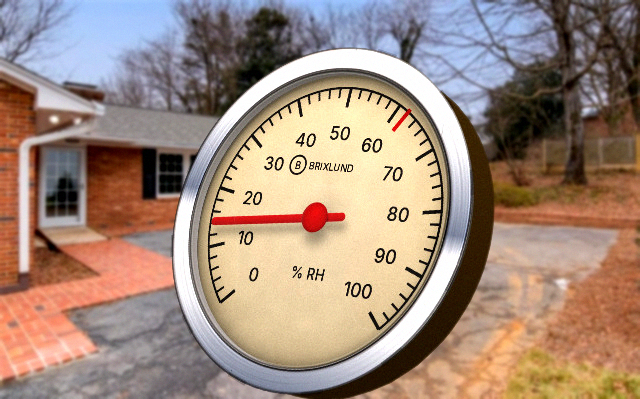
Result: 14 %
